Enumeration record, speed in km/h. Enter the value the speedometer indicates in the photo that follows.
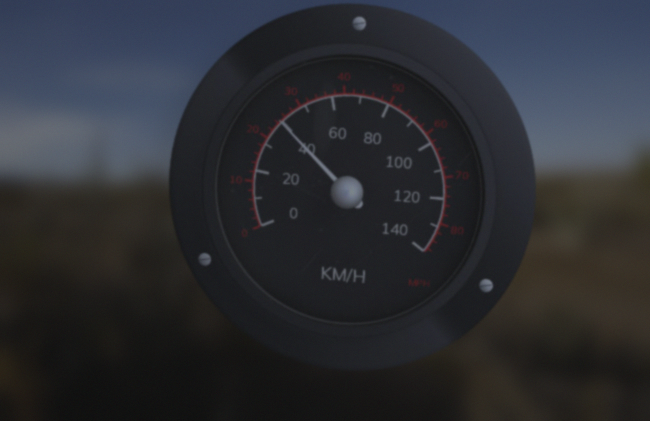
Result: 40 km/h
